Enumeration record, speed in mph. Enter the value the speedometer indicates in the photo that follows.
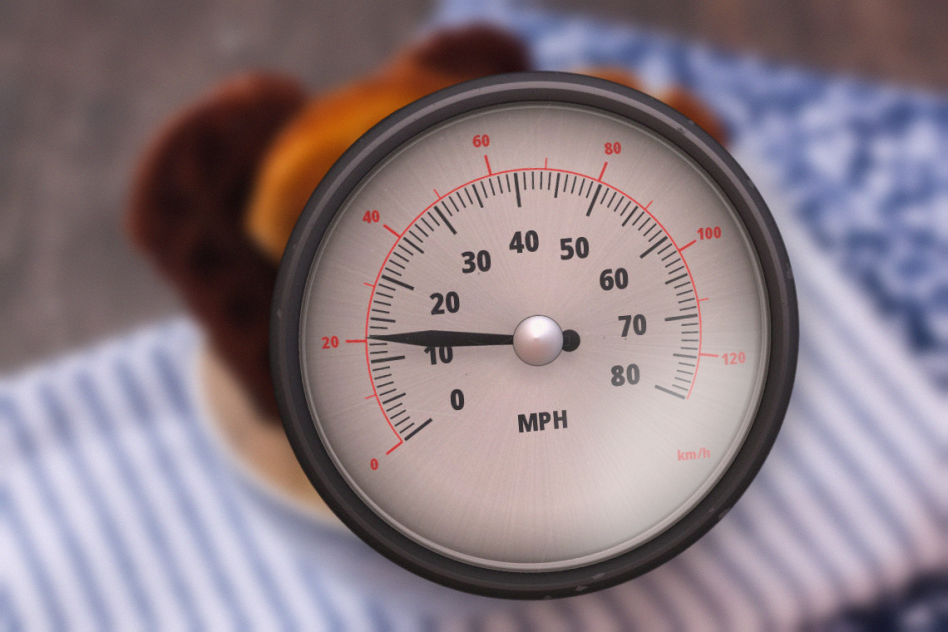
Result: 13 mph
